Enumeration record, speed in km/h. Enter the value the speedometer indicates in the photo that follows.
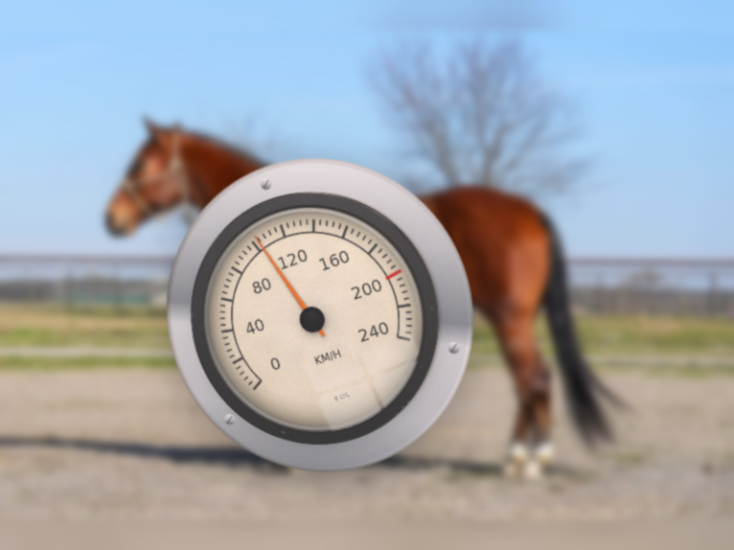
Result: 104 km/h
